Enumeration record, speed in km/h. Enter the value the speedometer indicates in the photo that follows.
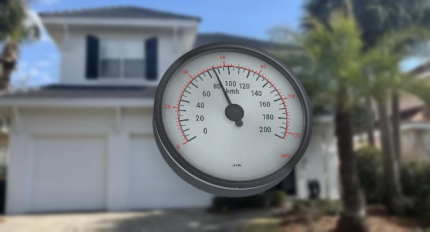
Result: 85 km/h
